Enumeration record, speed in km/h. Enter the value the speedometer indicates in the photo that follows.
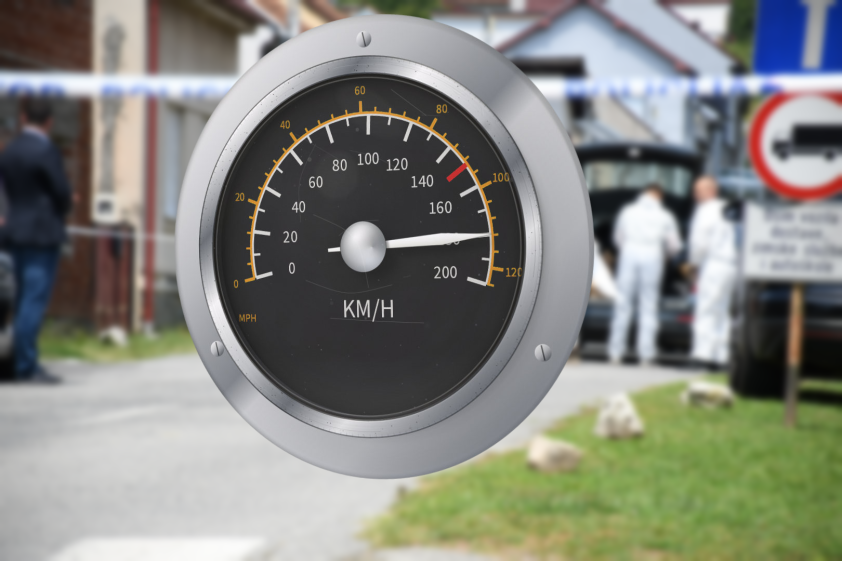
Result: 180 km/h
